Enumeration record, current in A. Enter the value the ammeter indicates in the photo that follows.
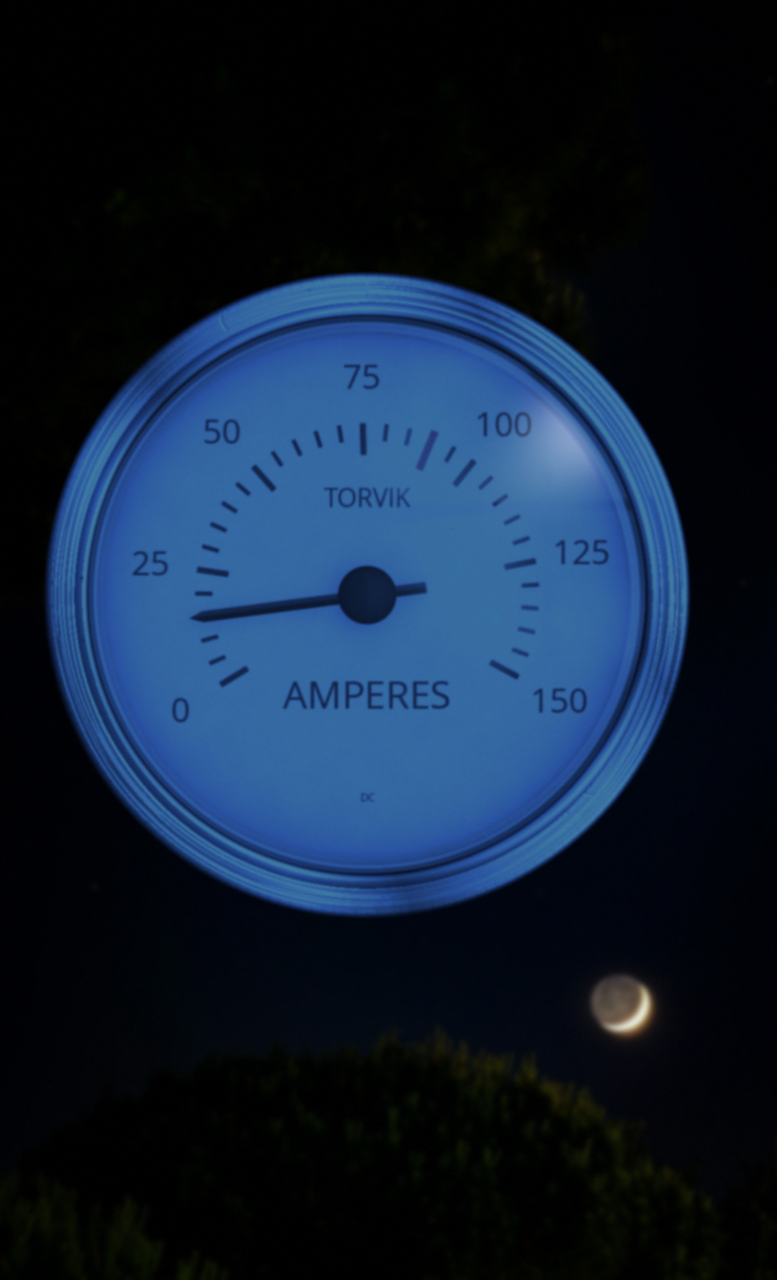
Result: 15 A
